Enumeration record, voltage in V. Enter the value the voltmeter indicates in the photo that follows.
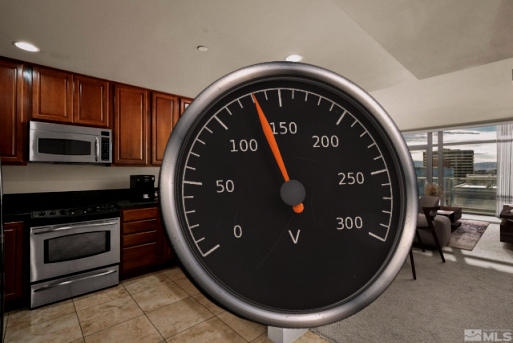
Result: 130 V
